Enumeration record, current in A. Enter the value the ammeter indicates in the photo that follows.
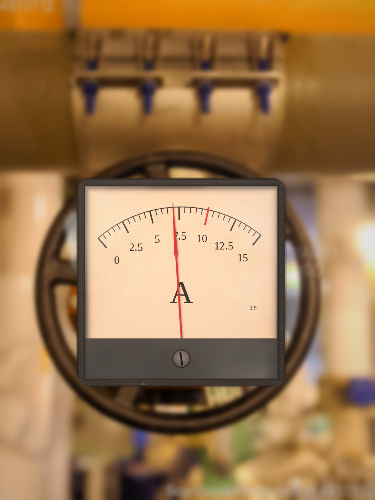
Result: 7 A
